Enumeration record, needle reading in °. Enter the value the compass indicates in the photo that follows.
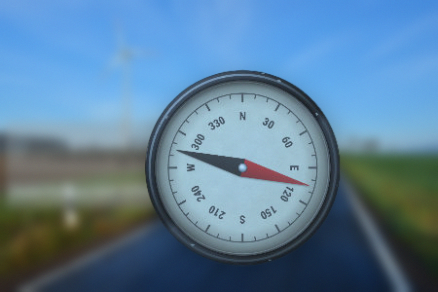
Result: 105 °
